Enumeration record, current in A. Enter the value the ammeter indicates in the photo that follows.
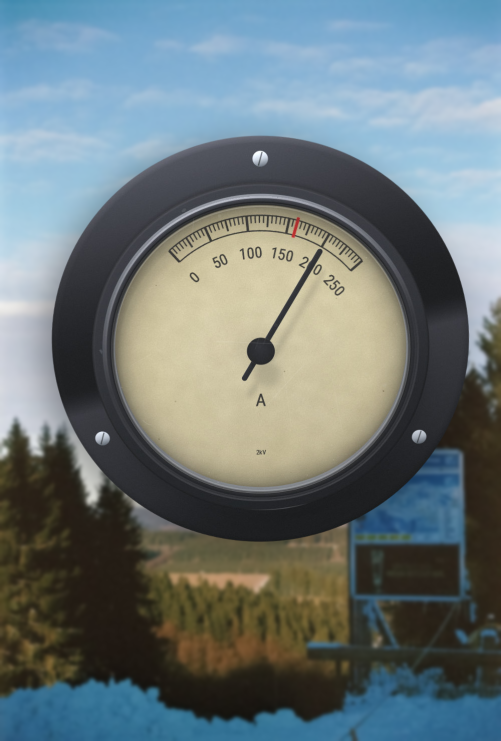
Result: 200 A
